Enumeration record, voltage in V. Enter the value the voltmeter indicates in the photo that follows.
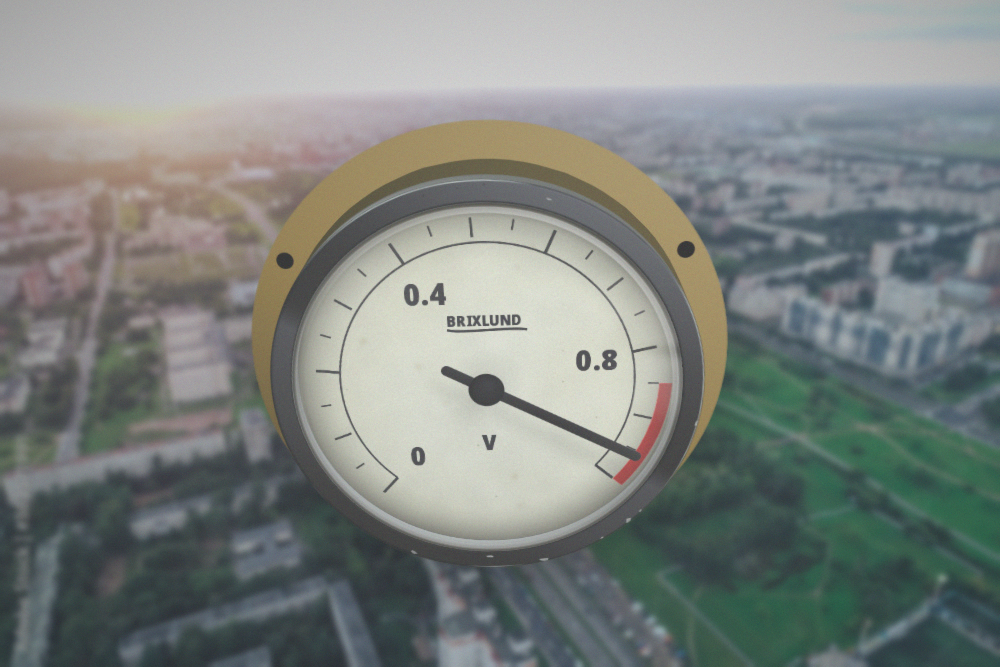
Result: 0.95 V
